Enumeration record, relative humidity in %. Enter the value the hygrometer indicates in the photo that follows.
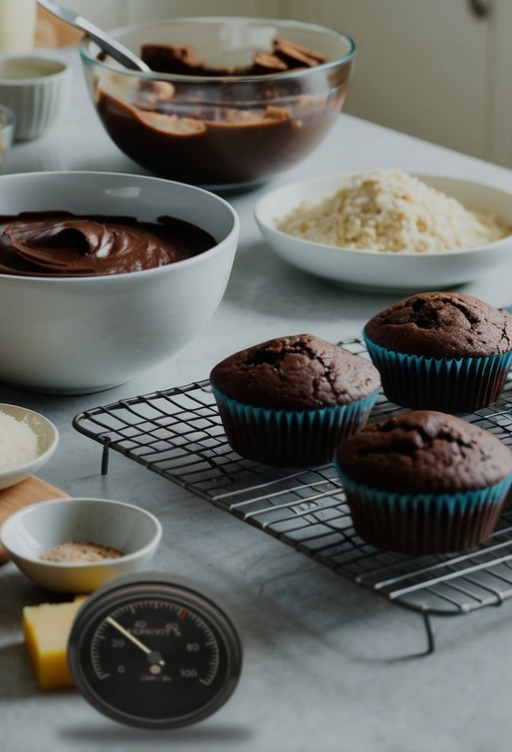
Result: 30 %
